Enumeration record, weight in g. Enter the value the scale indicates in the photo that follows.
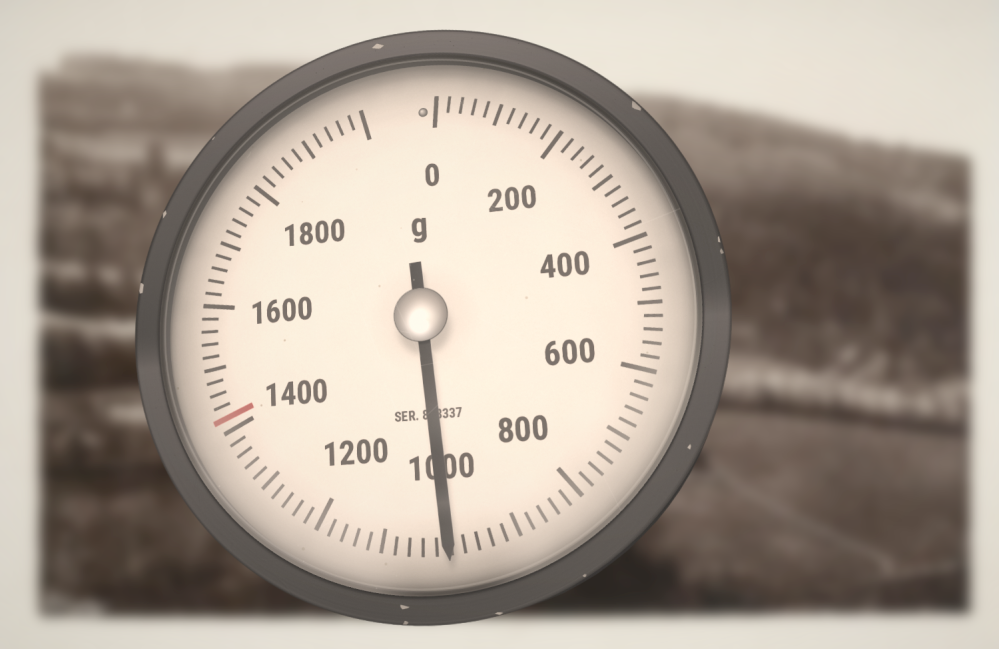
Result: 1000 g
